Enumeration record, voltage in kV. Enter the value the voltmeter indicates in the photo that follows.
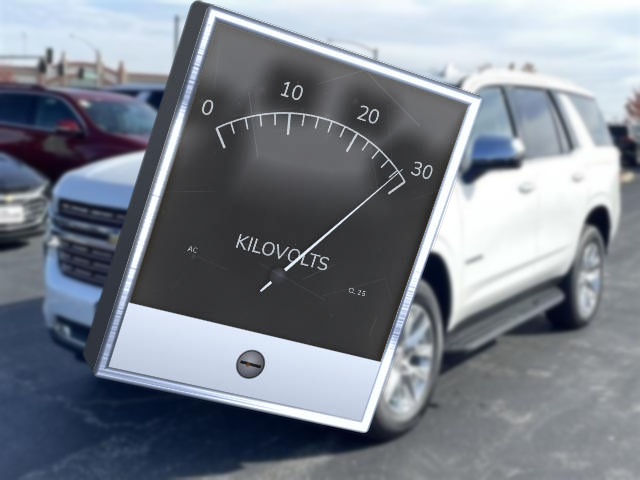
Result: 28 kV
